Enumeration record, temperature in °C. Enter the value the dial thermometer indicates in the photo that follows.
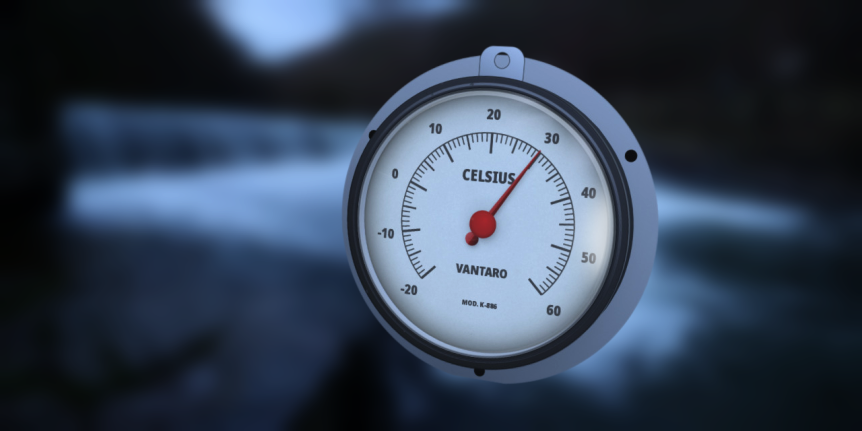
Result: 30 °C
